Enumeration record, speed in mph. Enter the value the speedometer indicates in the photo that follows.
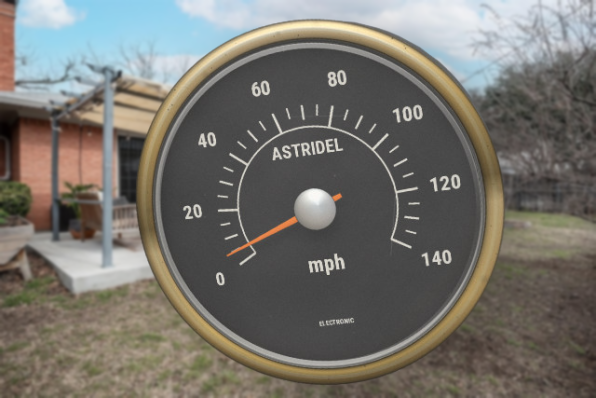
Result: 5 mph
